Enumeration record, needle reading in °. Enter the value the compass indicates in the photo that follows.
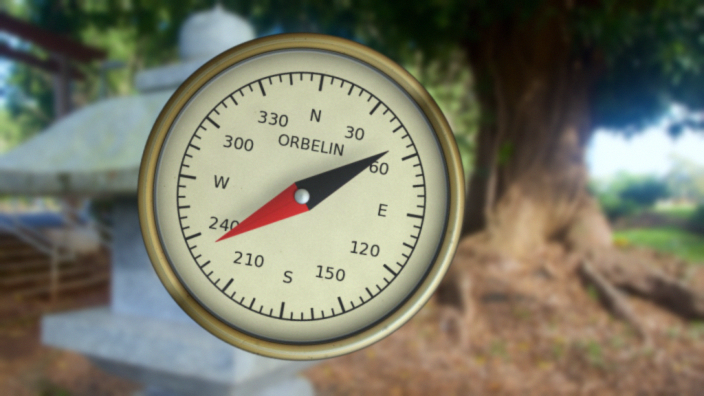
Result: 232.5 °
